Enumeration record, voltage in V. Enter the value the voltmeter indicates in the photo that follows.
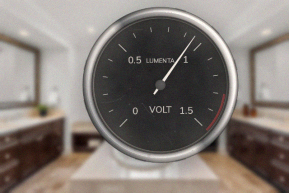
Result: 0.95 V
